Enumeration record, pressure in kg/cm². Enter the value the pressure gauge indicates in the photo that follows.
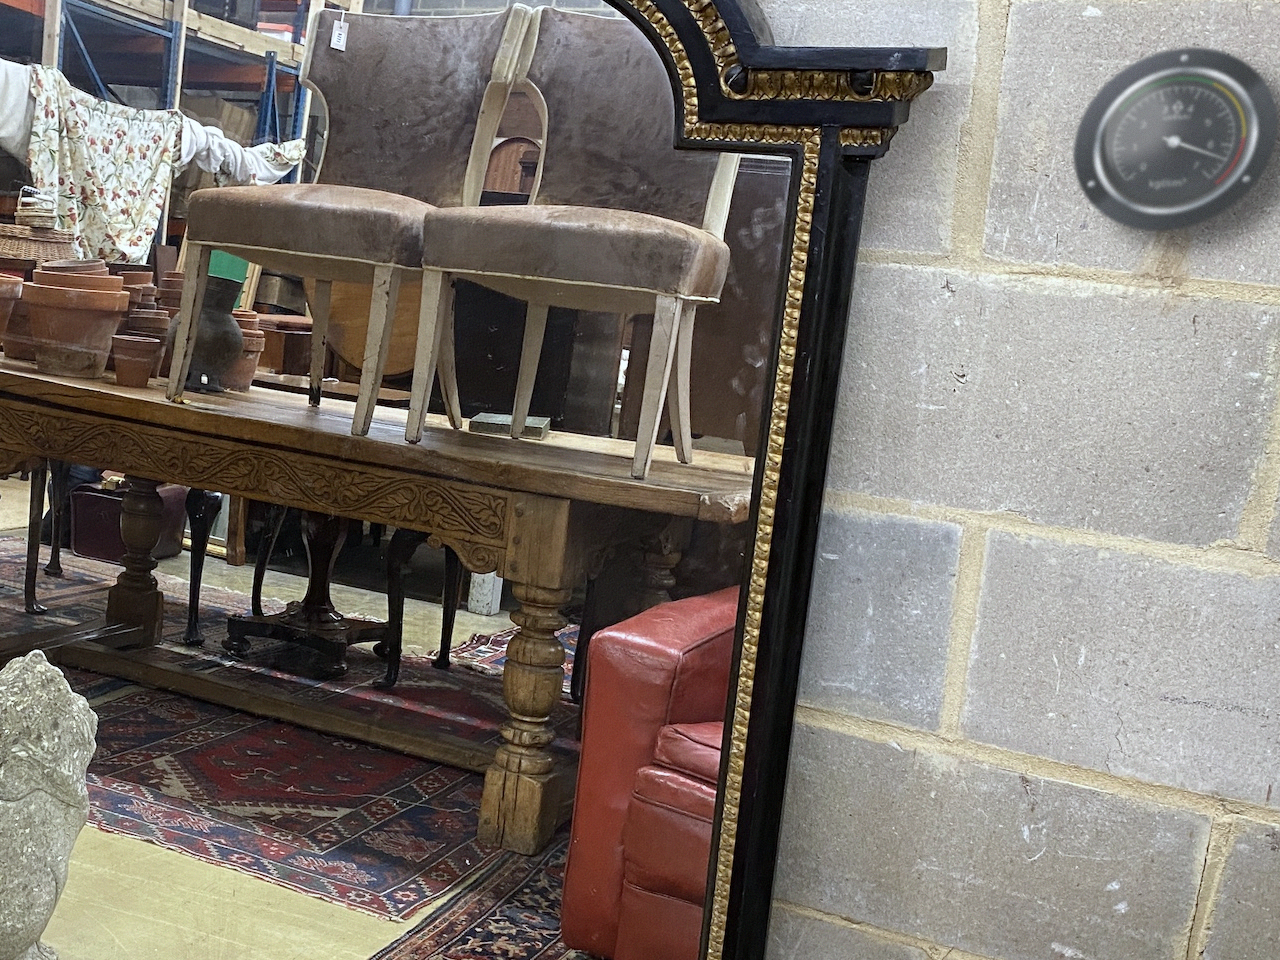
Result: 6.4 kg/cm²
